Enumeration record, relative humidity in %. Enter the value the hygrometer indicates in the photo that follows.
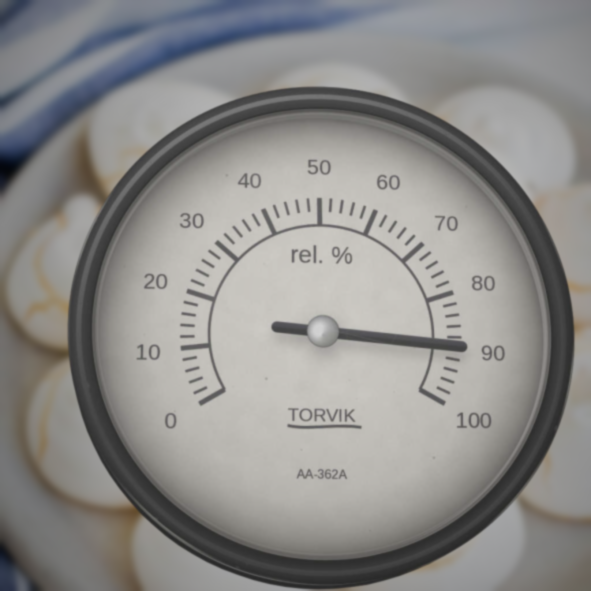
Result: 90 %
